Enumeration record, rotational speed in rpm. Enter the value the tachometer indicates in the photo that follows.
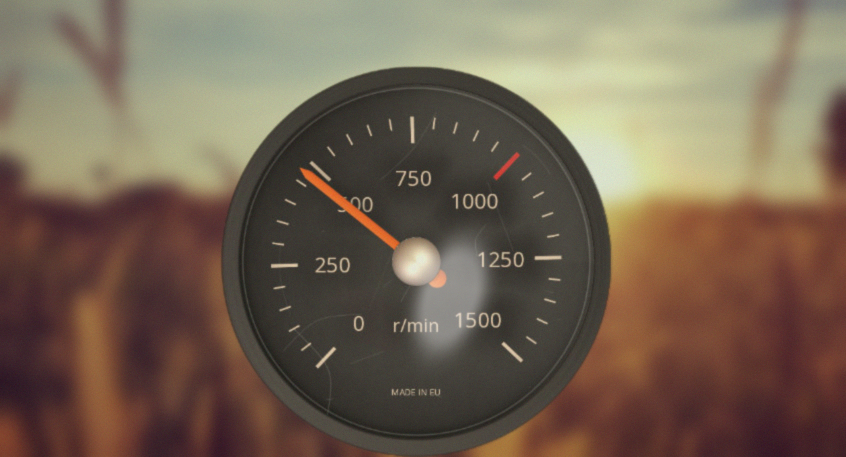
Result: 475 rpm
